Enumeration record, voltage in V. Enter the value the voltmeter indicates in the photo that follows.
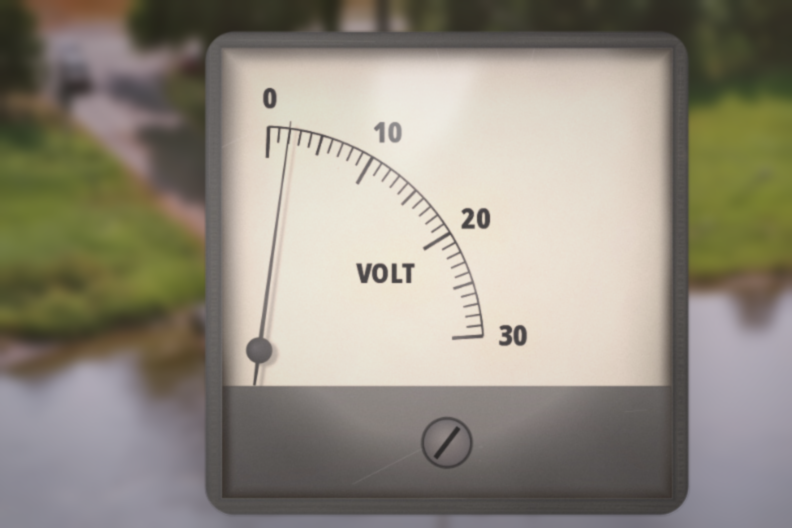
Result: 2 V
